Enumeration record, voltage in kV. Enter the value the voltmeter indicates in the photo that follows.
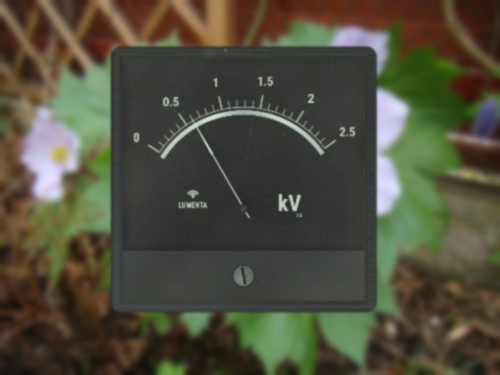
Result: 0.6 kV
